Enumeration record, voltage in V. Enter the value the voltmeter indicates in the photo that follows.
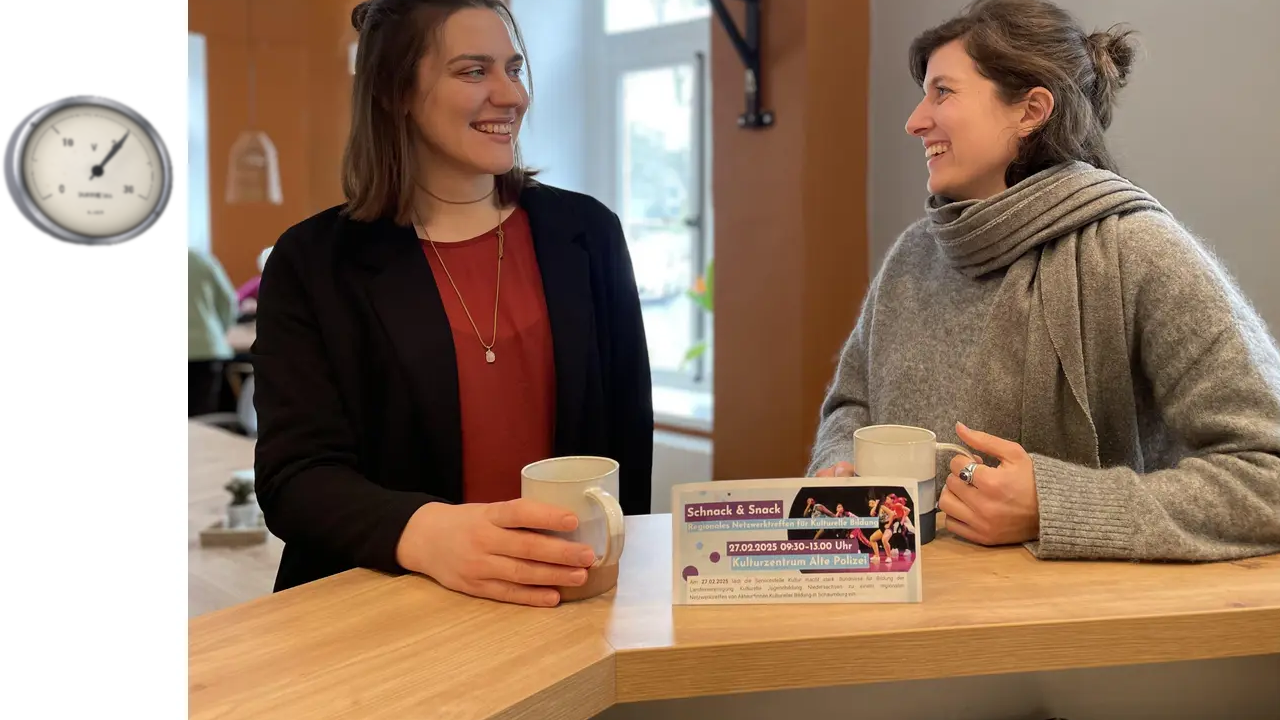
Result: 20 V
